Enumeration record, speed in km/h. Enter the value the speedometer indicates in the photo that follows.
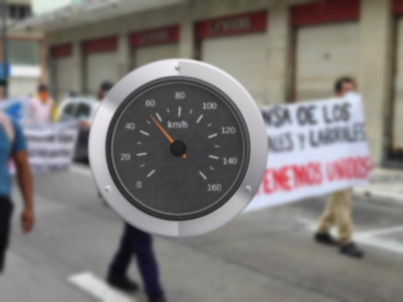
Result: 55 km/h
